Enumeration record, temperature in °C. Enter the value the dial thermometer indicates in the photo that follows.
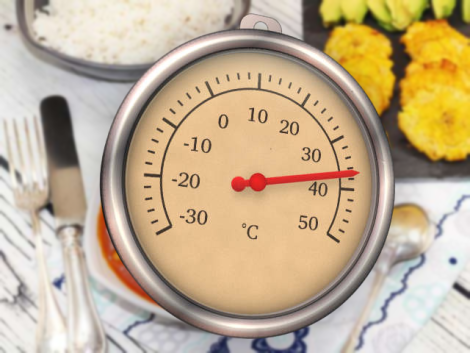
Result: 37 °C
